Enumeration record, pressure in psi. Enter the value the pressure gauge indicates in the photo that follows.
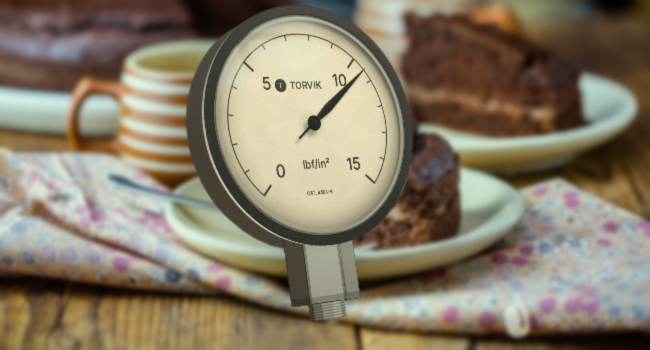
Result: 10.5 psi
